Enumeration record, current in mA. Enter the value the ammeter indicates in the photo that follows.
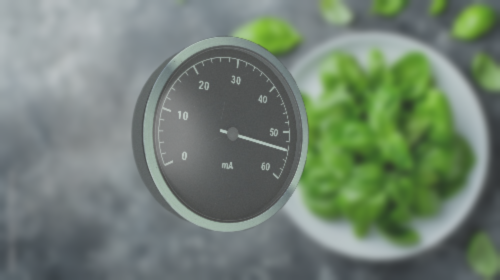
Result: 54 mA
